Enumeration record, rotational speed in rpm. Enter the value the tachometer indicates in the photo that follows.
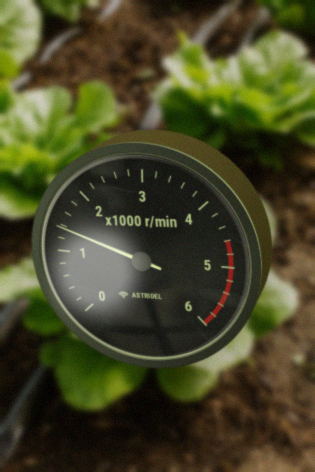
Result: 1400 rpm
